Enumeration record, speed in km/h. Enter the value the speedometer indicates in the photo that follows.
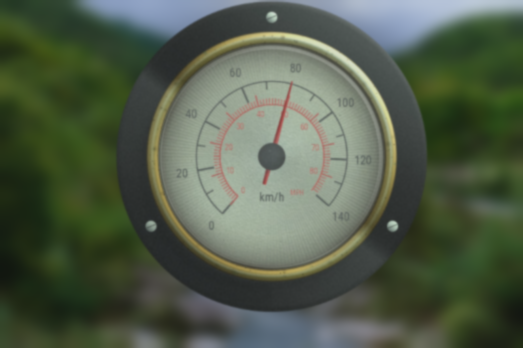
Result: 80 km/h
